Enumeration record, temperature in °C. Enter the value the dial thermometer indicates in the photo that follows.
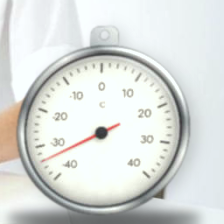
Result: -34 °C
